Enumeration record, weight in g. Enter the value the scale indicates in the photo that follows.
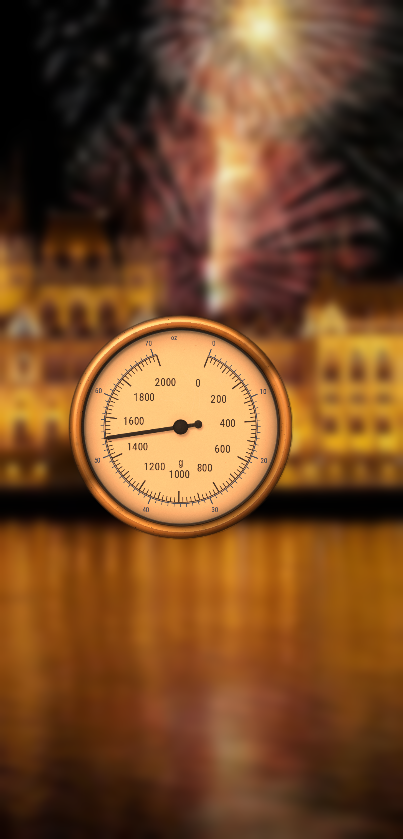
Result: 1500 g
